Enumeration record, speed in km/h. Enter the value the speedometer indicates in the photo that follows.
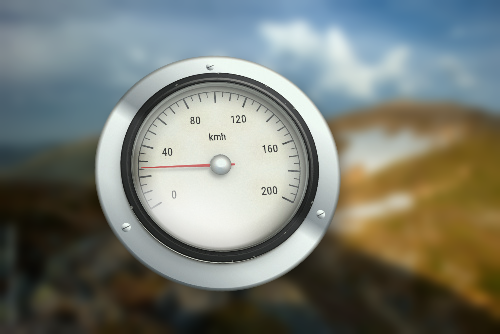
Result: 25 km/h
